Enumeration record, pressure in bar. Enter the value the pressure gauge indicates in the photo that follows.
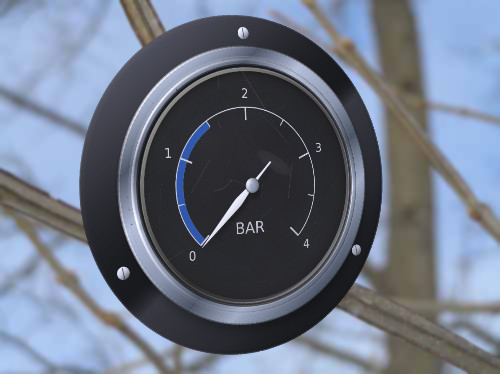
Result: 0 bar
